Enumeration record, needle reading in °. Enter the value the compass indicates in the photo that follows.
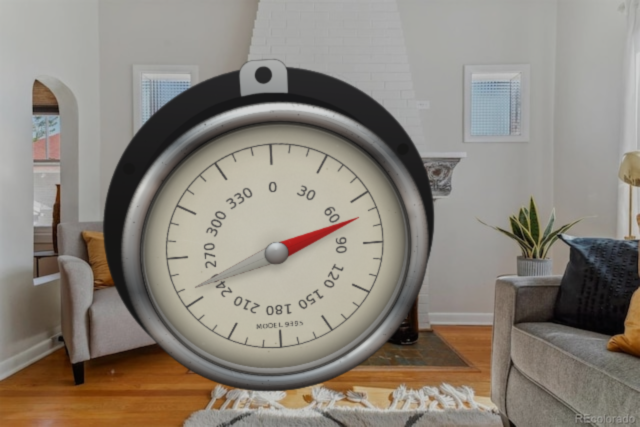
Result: 70 °
